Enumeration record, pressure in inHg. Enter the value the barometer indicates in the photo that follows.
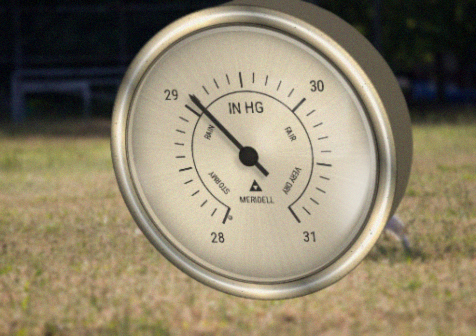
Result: 29.1 inHg
